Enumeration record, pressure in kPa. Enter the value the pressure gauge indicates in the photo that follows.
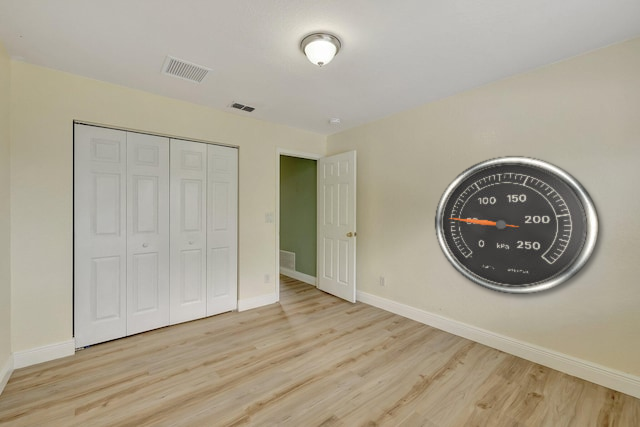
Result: 50 kPa
